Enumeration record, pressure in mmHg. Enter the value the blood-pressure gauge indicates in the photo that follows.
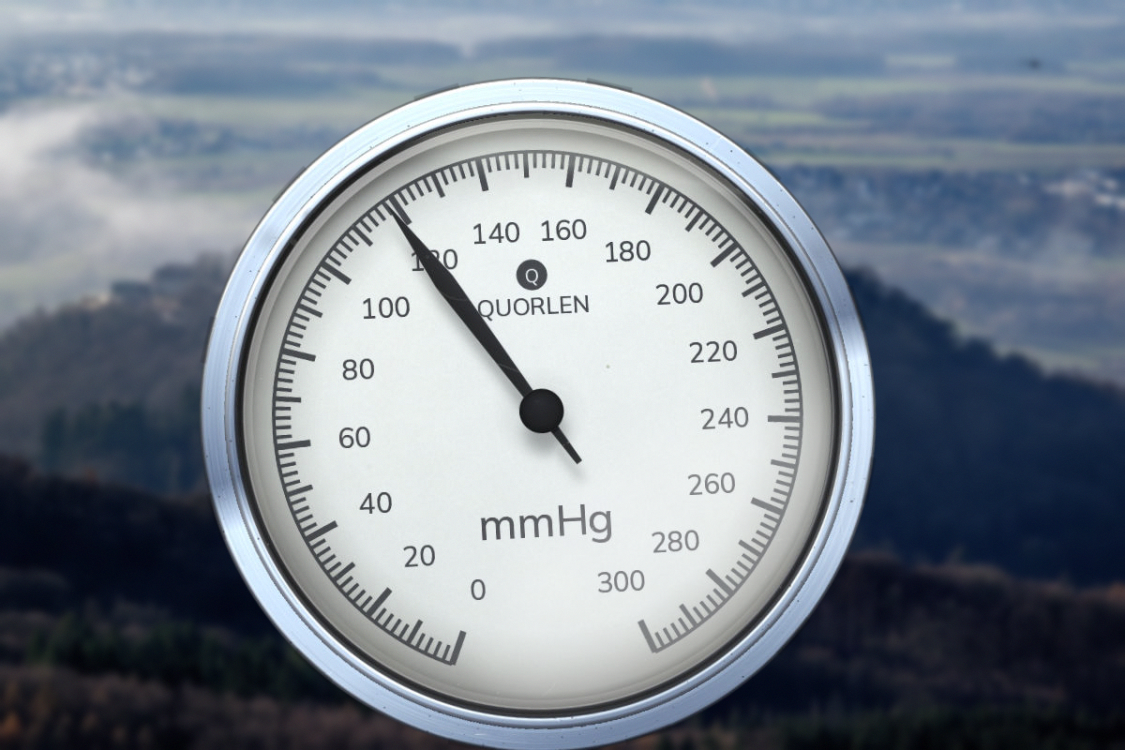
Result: 118 mmHg
